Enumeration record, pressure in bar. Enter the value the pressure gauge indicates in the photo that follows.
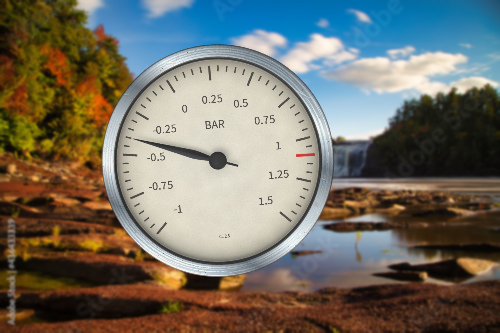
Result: -0.4 bar
